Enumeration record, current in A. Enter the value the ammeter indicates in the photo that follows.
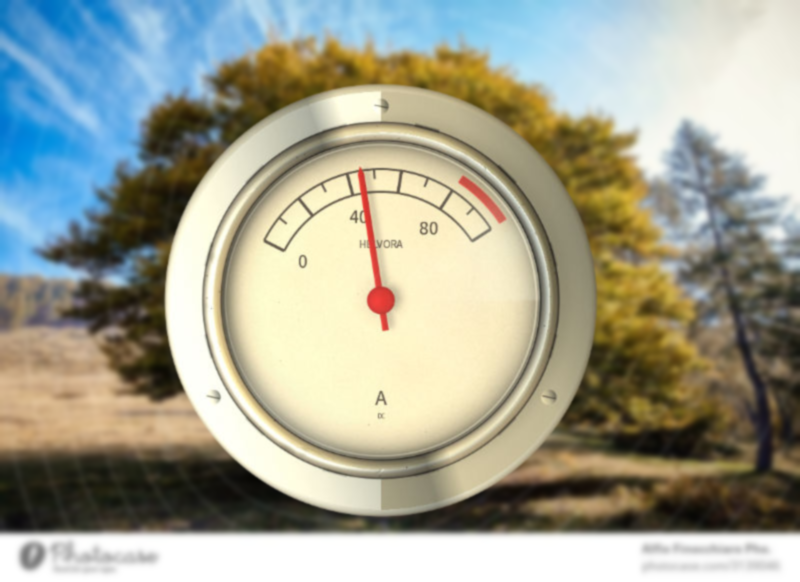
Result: 45 A
